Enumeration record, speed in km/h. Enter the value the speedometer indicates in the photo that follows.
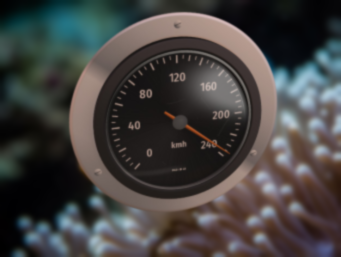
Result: 235 km/h
